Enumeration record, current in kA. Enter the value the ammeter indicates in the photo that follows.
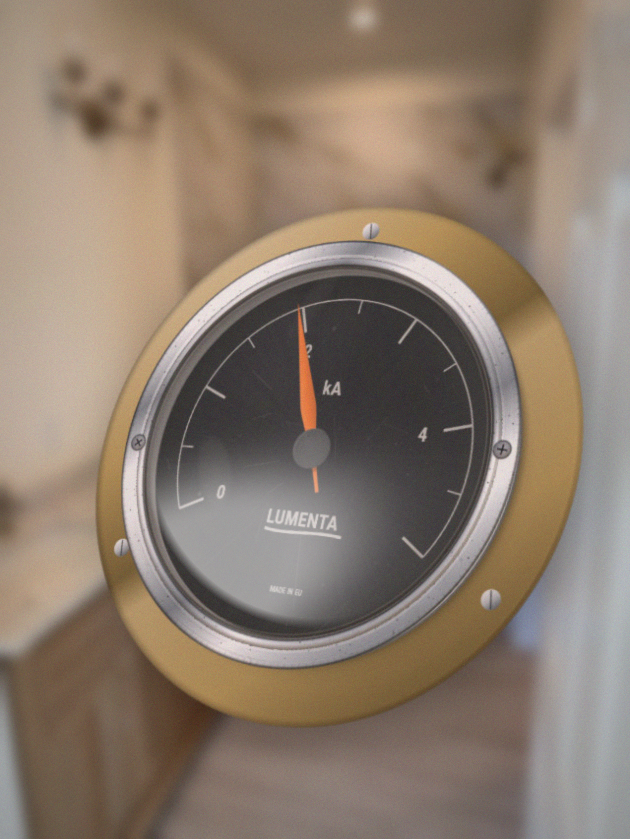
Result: 2 kA
